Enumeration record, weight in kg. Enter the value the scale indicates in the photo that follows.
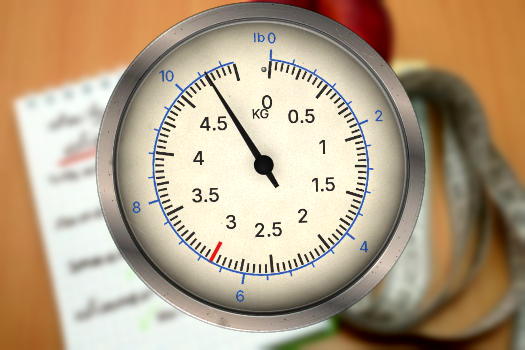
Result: 4.75 kg
